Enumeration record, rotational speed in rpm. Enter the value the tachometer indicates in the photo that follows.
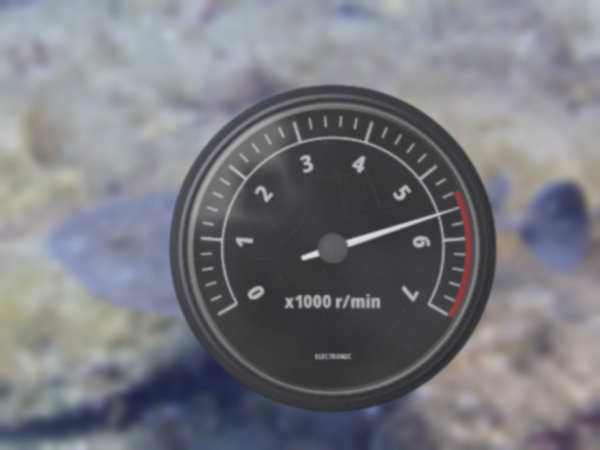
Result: 5600 rpm
